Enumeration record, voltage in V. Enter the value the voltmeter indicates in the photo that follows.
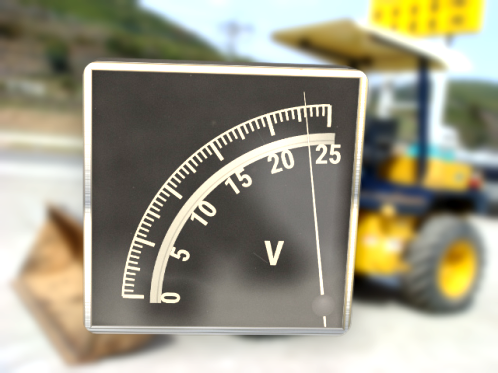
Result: 23 V
